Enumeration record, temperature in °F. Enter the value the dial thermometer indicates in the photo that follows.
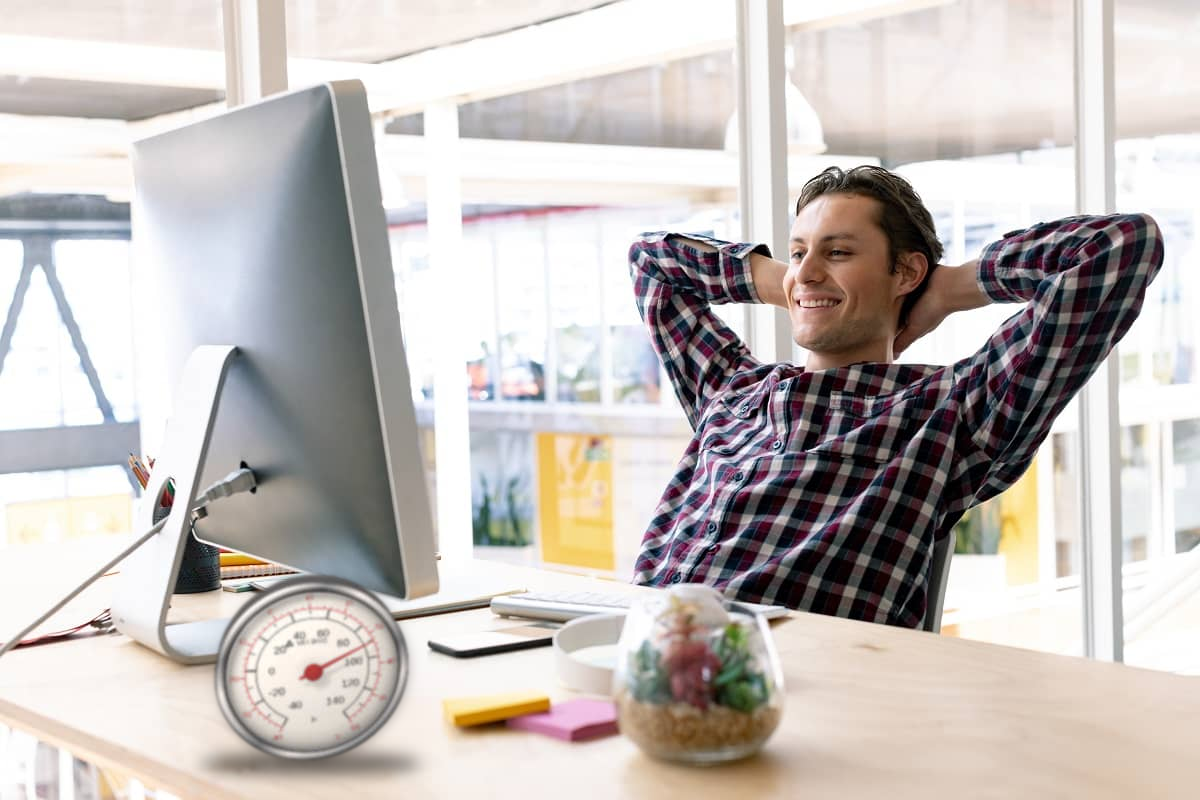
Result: 90 °F
